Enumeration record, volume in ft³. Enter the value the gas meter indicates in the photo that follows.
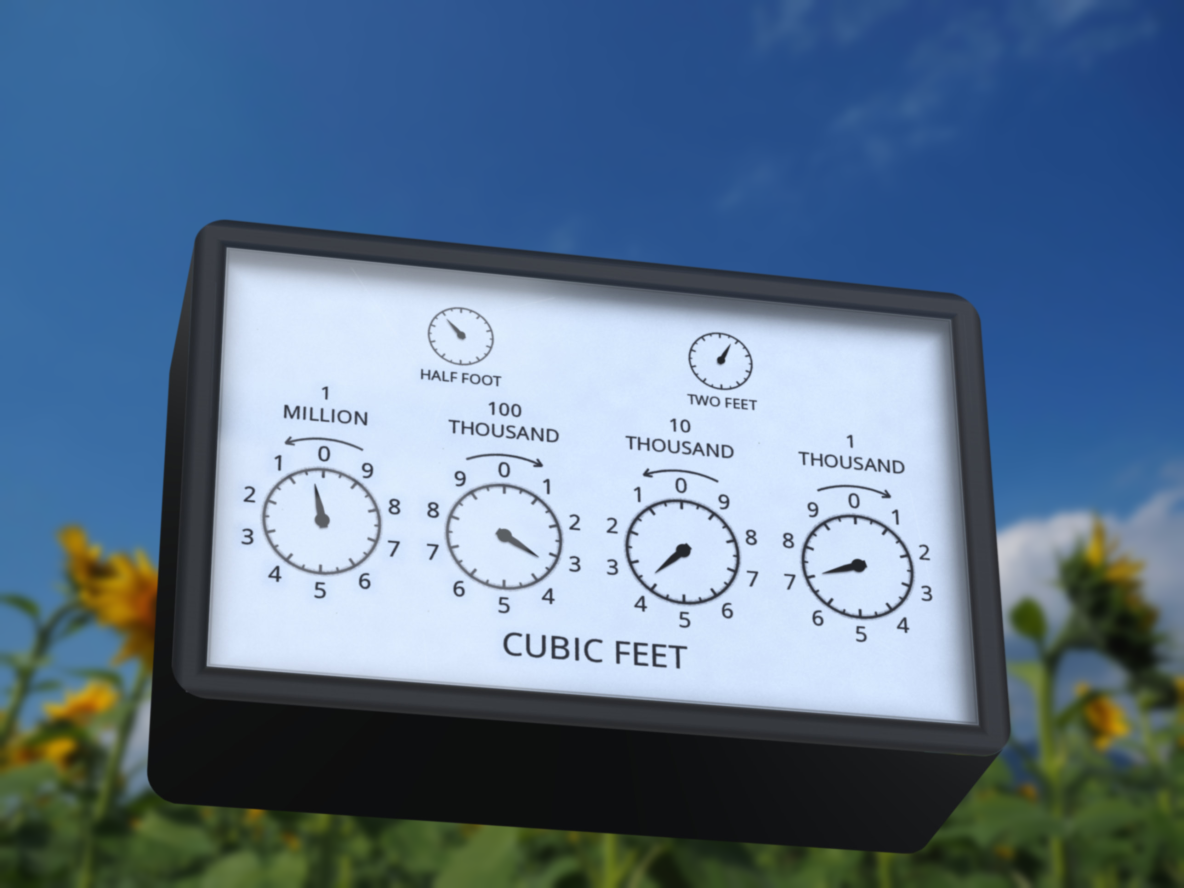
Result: 33700 ft³
